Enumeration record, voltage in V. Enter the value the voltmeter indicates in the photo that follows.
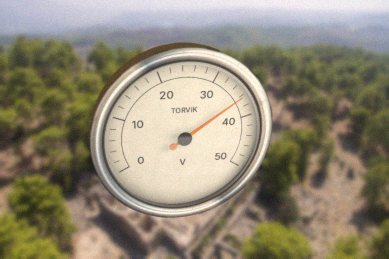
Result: 36 V
